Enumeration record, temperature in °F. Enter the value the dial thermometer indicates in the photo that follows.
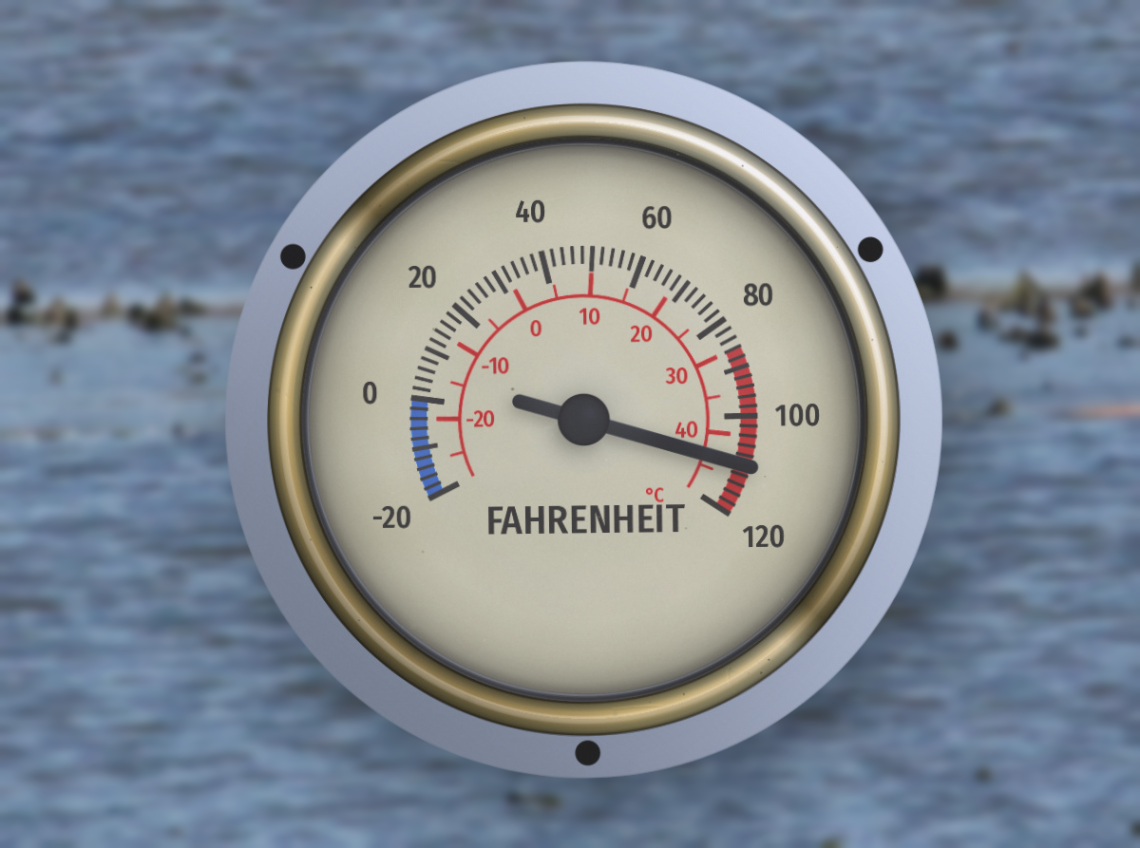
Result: 110 °F
